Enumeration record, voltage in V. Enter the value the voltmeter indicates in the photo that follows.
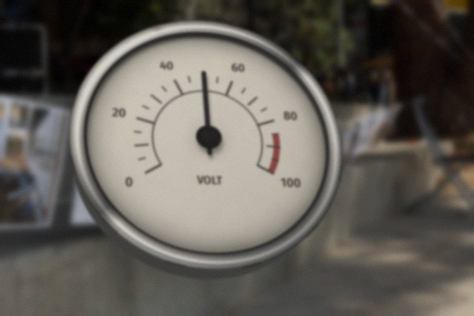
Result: 50 V
